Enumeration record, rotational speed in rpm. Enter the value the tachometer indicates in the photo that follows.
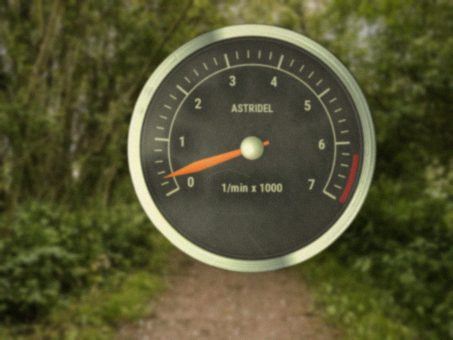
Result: 300 rpm
